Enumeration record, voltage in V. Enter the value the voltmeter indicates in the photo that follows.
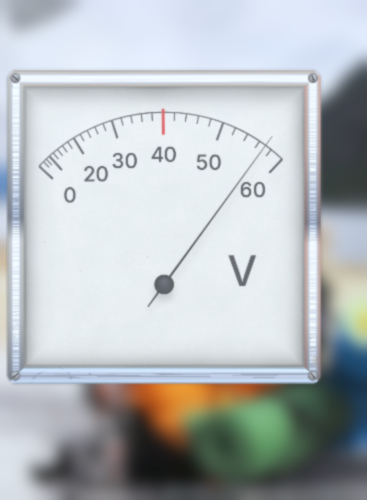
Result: 57 V
